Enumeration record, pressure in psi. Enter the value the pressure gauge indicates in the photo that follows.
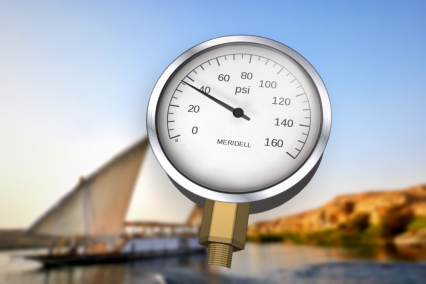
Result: 35 psi
